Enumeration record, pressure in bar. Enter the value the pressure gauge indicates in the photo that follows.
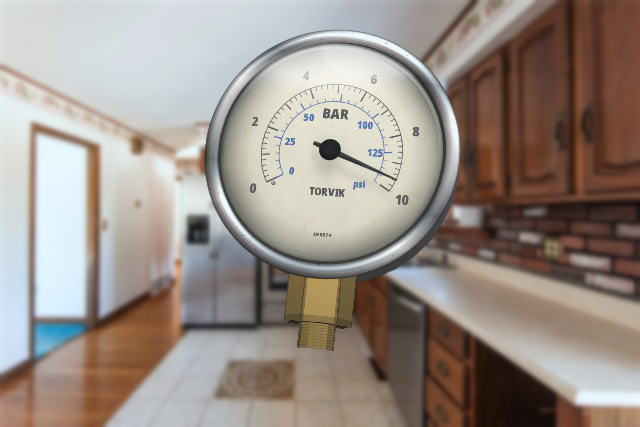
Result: 9.6 bar
